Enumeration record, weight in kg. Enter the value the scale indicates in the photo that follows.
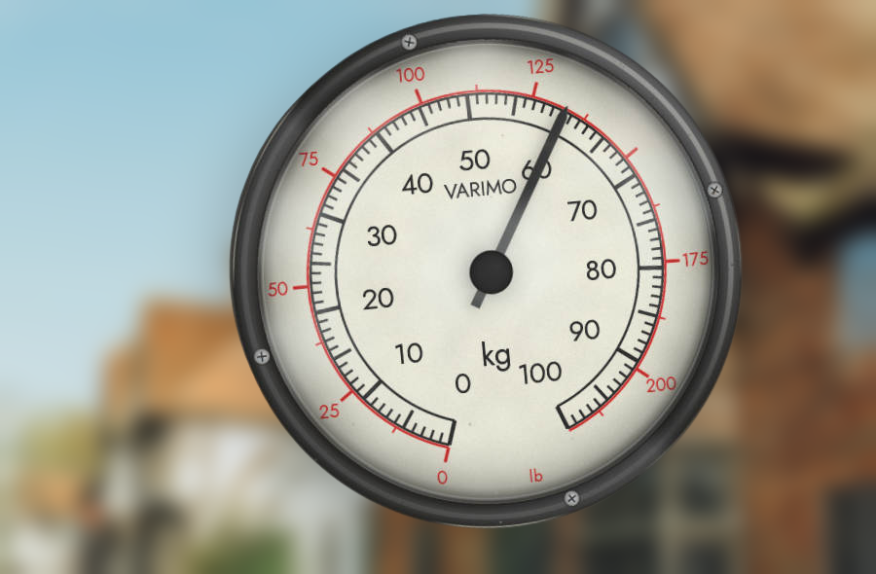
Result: 60 kg
